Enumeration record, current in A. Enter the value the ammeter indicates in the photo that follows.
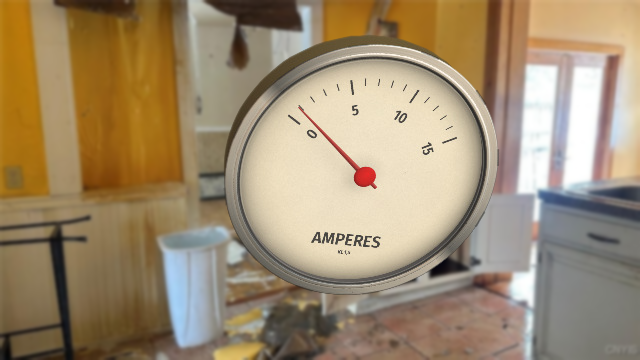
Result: 1 A
